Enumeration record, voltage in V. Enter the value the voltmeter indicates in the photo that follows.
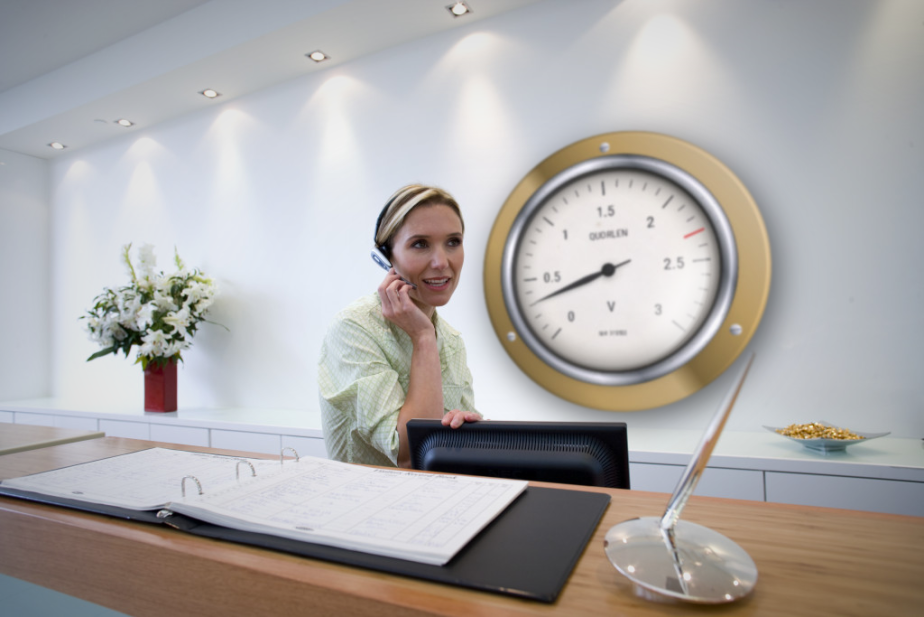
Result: 0.3 V
